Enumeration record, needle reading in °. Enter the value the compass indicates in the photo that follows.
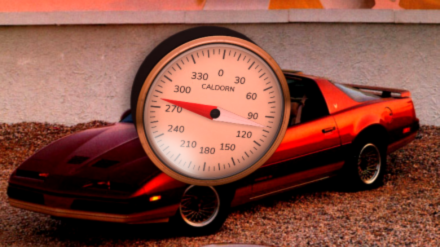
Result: 280 °
